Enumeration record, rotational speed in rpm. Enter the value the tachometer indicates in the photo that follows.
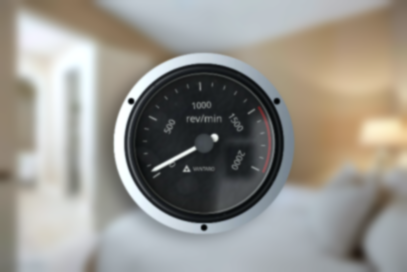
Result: 50 rpm
